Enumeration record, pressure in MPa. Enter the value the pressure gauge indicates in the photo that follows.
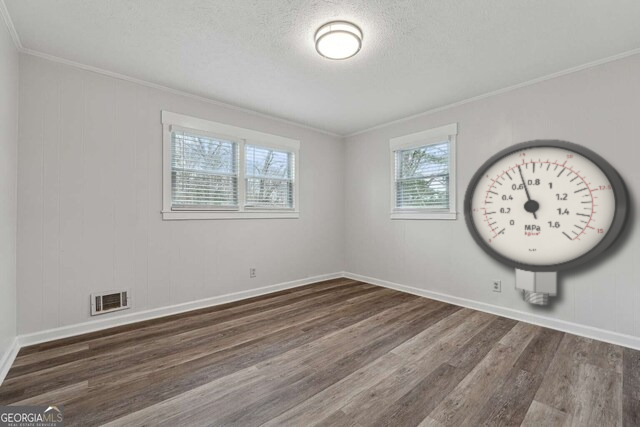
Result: 0.7 MPa
